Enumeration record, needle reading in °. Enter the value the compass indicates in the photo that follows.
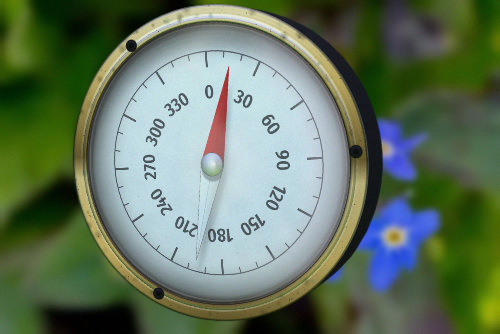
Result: 15 °
